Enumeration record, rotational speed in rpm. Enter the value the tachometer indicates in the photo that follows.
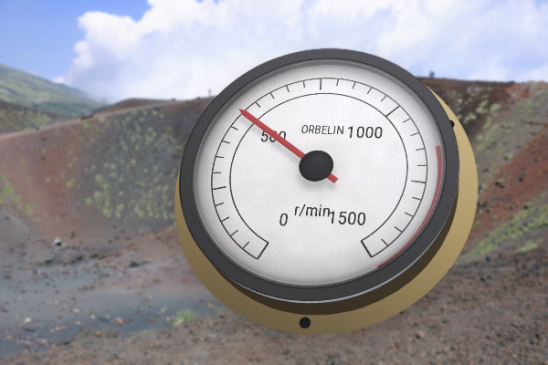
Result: 500 rpm
